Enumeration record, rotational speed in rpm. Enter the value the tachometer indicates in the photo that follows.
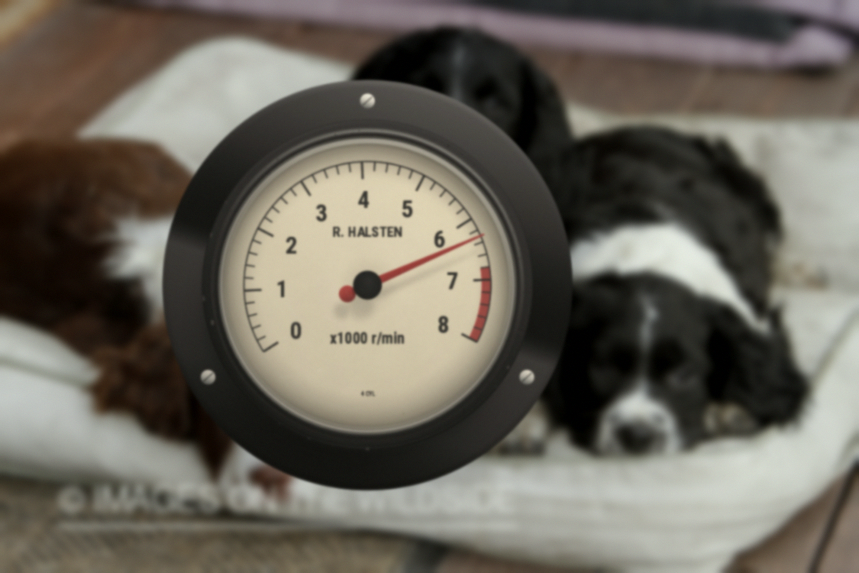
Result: 6300 rpm
